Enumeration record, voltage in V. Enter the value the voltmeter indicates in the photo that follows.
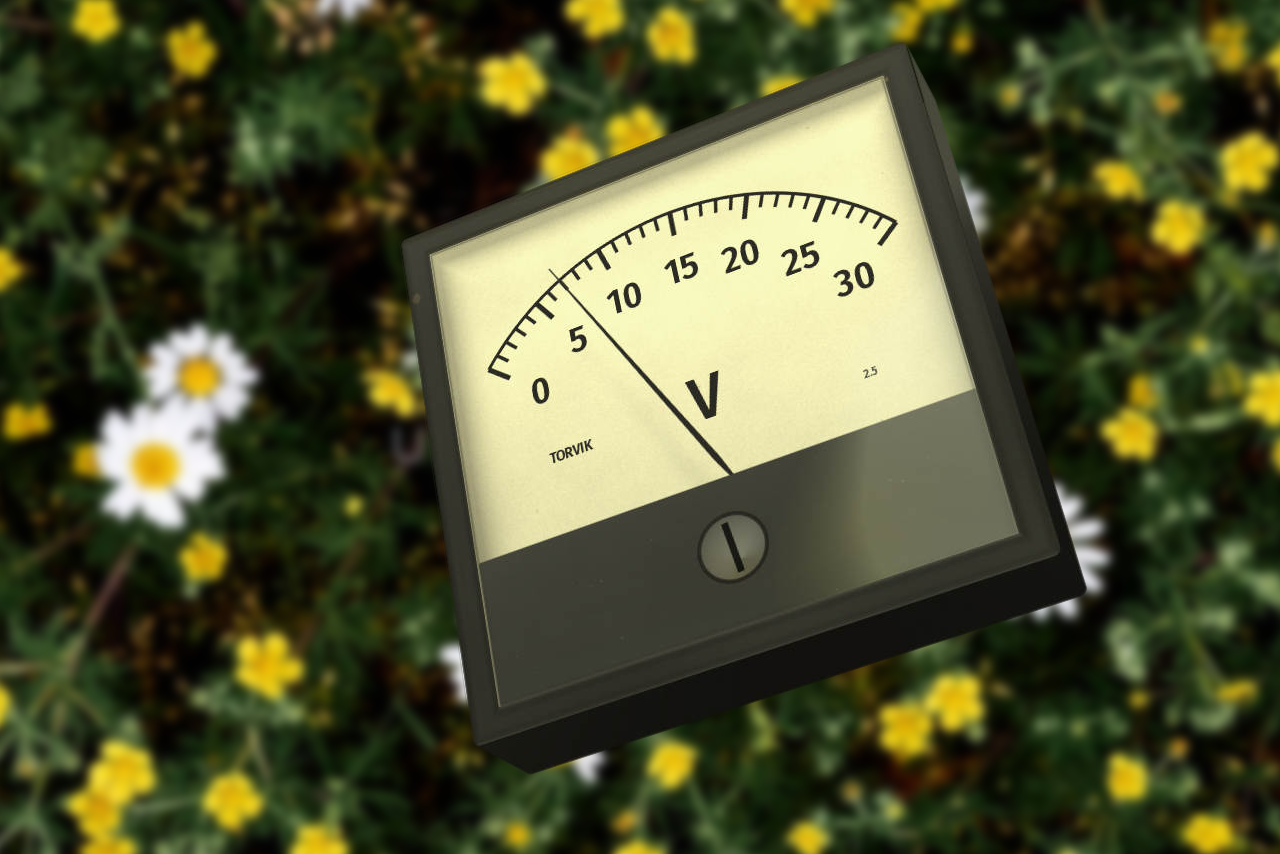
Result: 7 V
